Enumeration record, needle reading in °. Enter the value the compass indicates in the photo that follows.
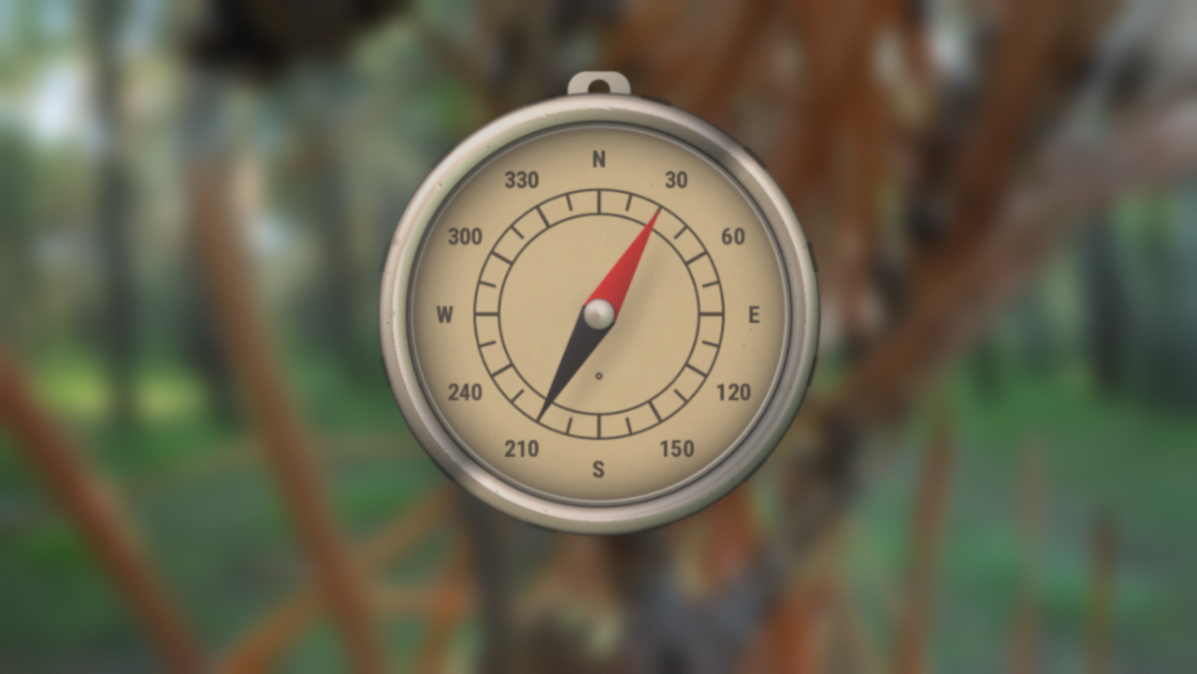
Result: 30 °
